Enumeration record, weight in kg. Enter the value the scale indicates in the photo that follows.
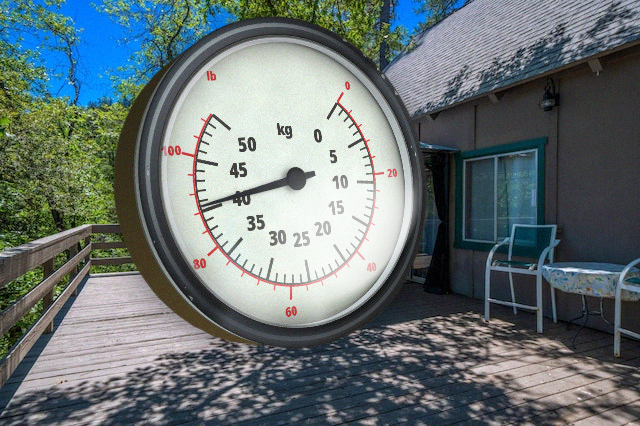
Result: 40.5 kg
